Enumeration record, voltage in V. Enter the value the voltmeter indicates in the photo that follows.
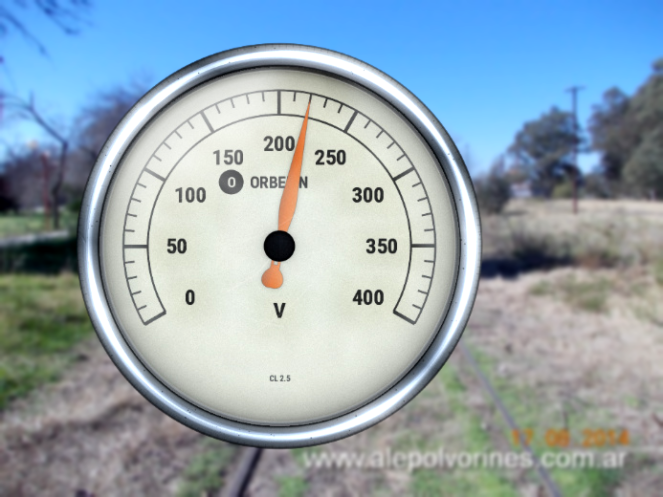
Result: 220 V
